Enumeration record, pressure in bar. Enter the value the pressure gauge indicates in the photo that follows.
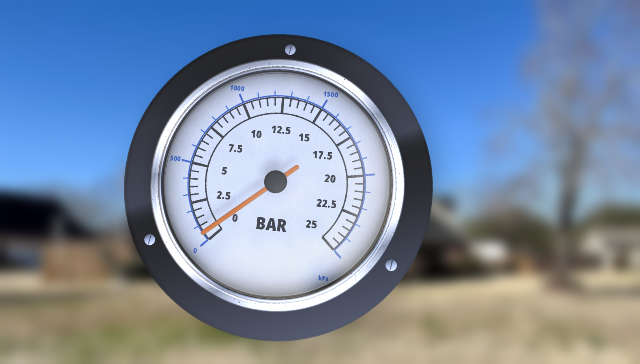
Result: 0.5 bar
